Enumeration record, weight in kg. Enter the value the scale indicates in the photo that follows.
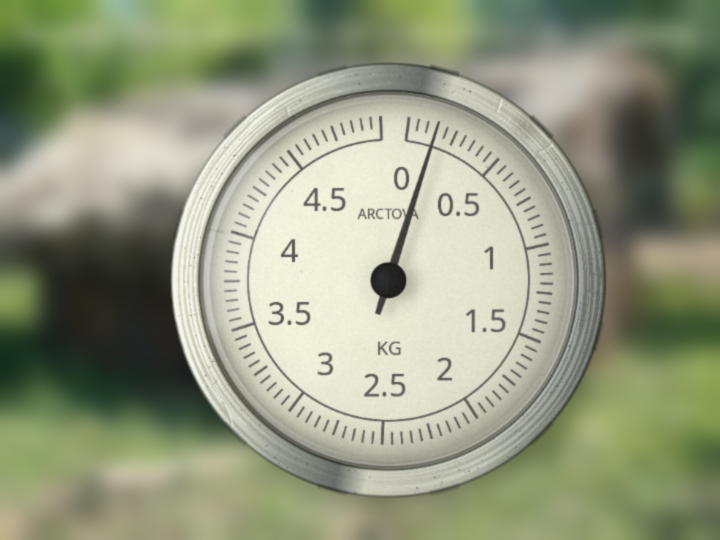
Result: 0.15 kg
